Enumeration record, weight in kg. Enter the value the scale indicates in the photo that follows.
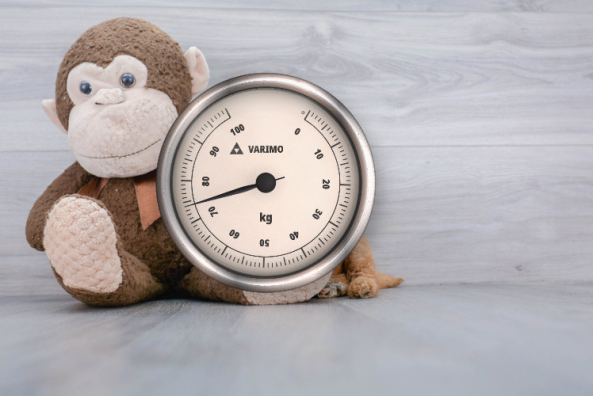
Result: 74 kg
